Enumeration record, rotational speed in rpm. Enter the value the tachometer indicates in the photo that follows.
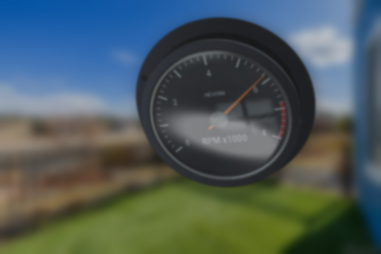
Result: 5800 rpm
